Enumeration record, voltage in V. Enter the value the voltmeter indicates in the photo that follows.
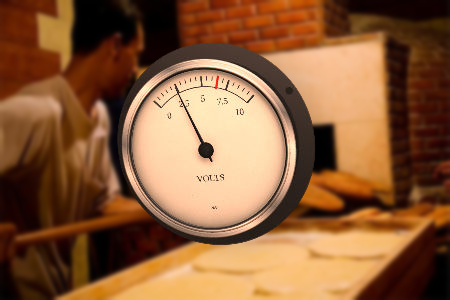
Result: 2.5 V
